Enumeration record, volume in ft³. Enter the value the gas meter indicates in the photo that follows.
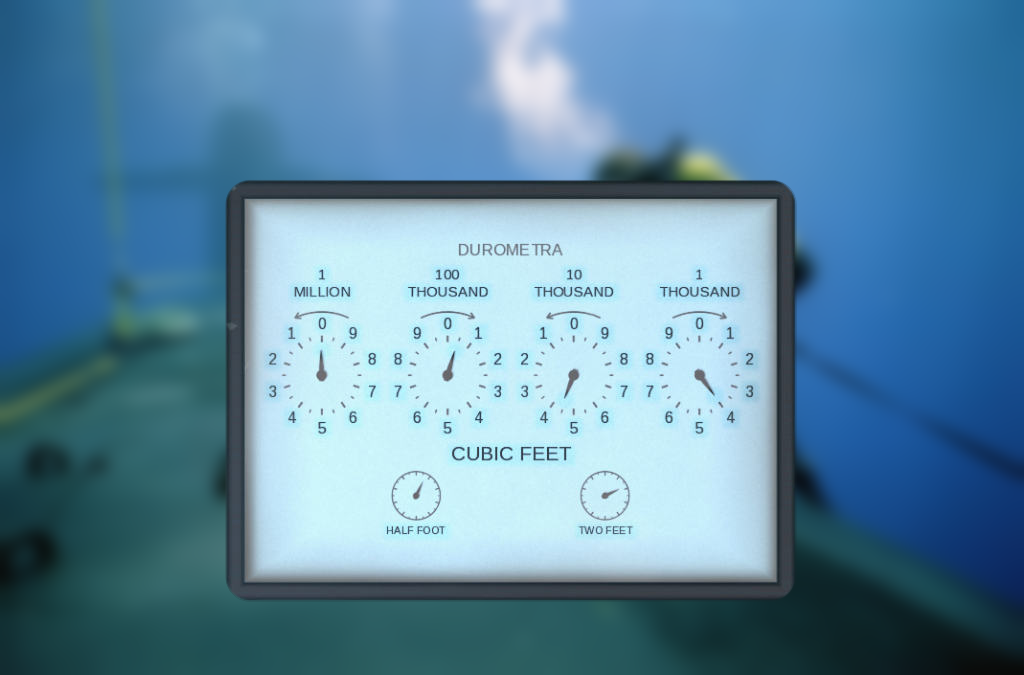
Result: 4400 ft³
